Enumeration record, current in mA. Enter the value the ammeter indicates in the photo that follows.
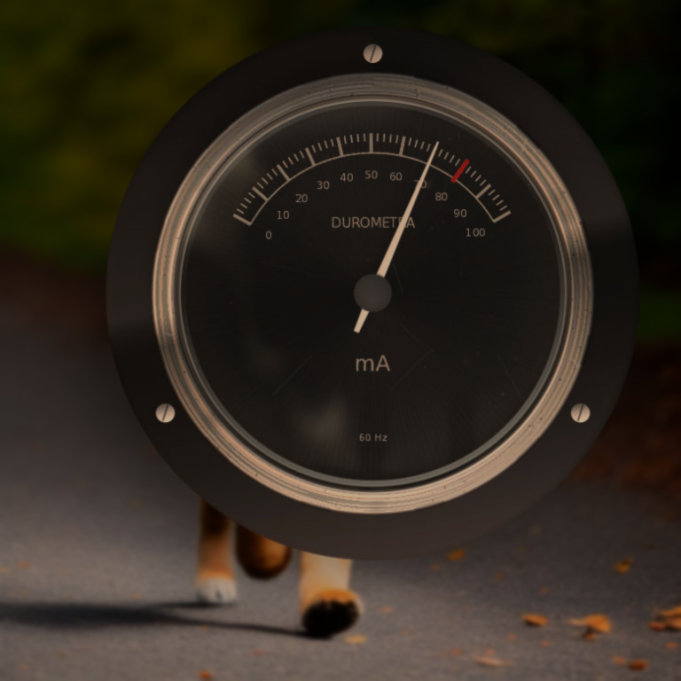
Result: 70 mA
